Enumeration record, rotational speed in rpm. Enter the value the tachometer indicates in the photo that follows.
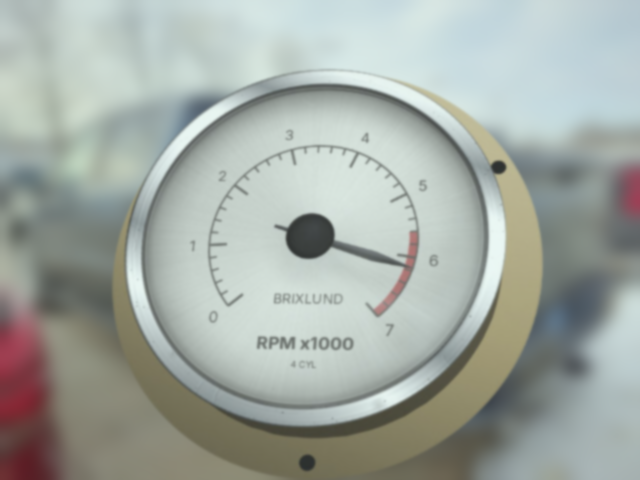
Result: 6200 rpm
